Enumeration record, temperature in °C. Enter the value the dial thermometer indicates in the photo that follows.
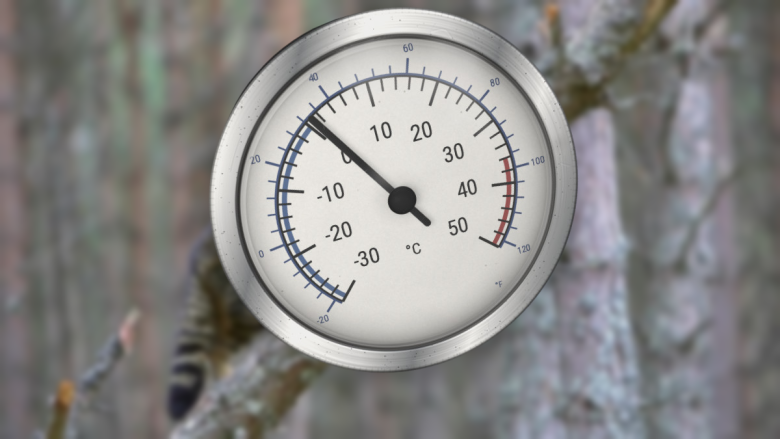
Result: 1 °C
